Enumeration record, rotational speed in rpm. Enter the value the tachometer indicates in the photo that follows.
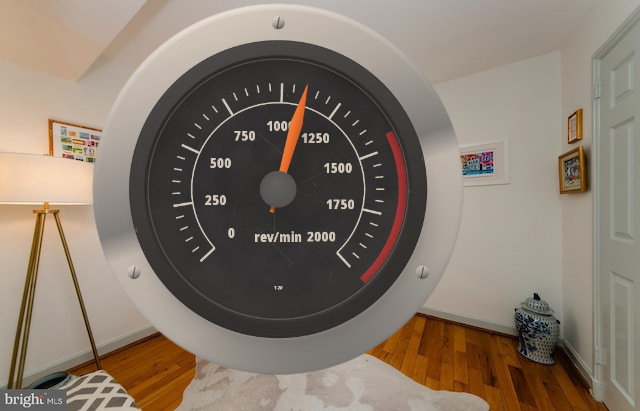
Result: 1100 rpm
